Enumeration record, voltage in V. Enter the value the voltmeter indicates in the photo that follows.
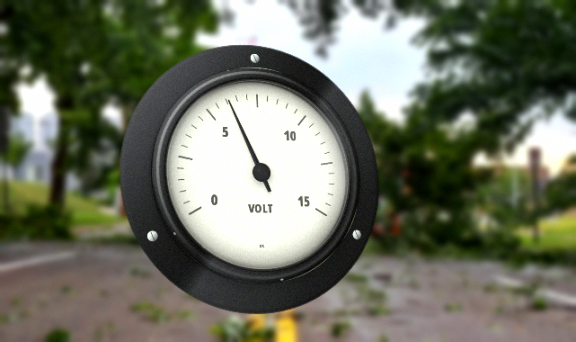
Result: 6 V
